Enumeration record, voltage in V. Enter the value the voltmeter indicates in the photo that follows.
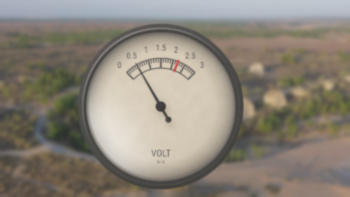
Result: 0.5 V
